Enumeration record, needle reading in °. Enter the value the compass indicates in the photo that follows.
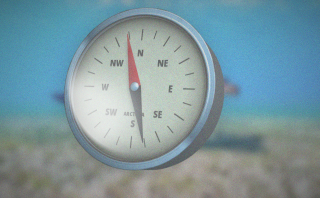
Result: 345 °
